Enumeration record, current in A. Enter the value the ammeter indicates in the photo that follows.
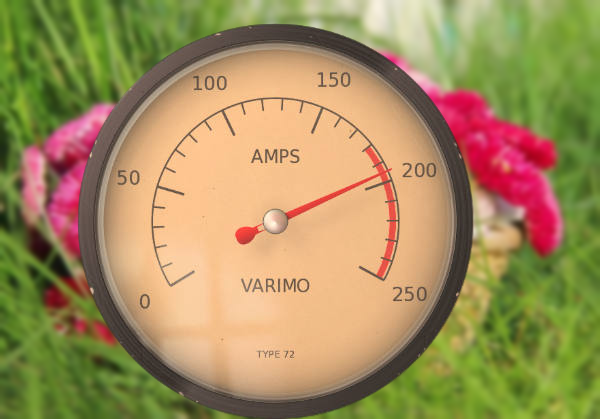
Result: 195 A
